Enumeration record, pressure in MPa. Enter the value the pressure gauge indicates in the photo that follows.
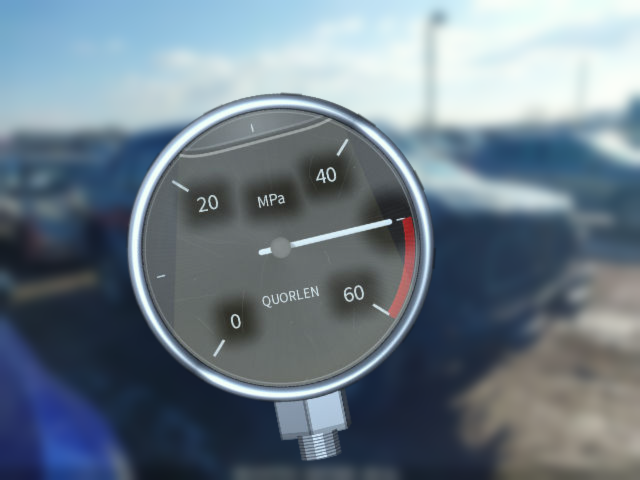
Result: 50 MPa
